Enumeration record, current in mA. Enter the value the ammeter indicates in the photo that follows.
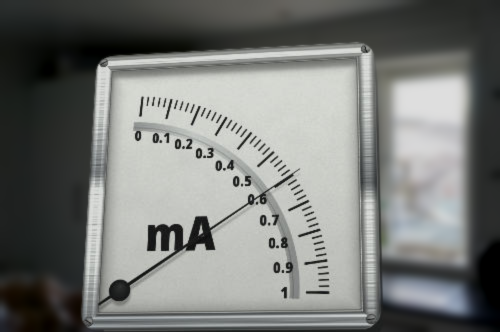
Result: 0.6 mA
